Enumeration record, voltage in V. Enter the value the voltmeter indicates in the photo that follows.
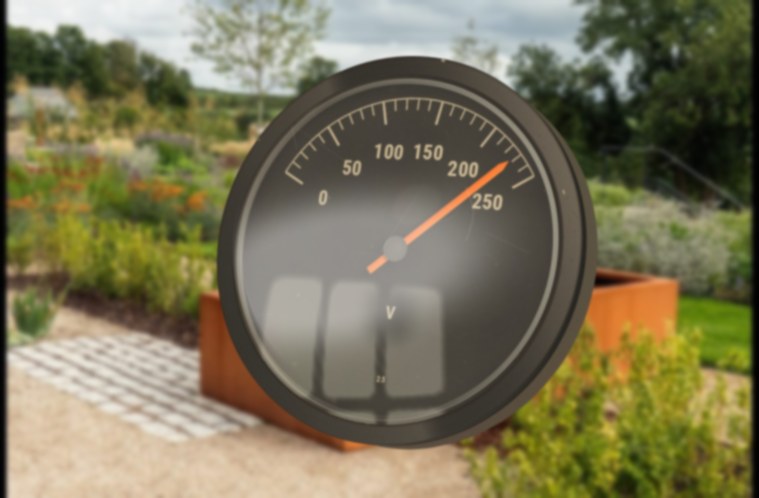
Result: 230 V
